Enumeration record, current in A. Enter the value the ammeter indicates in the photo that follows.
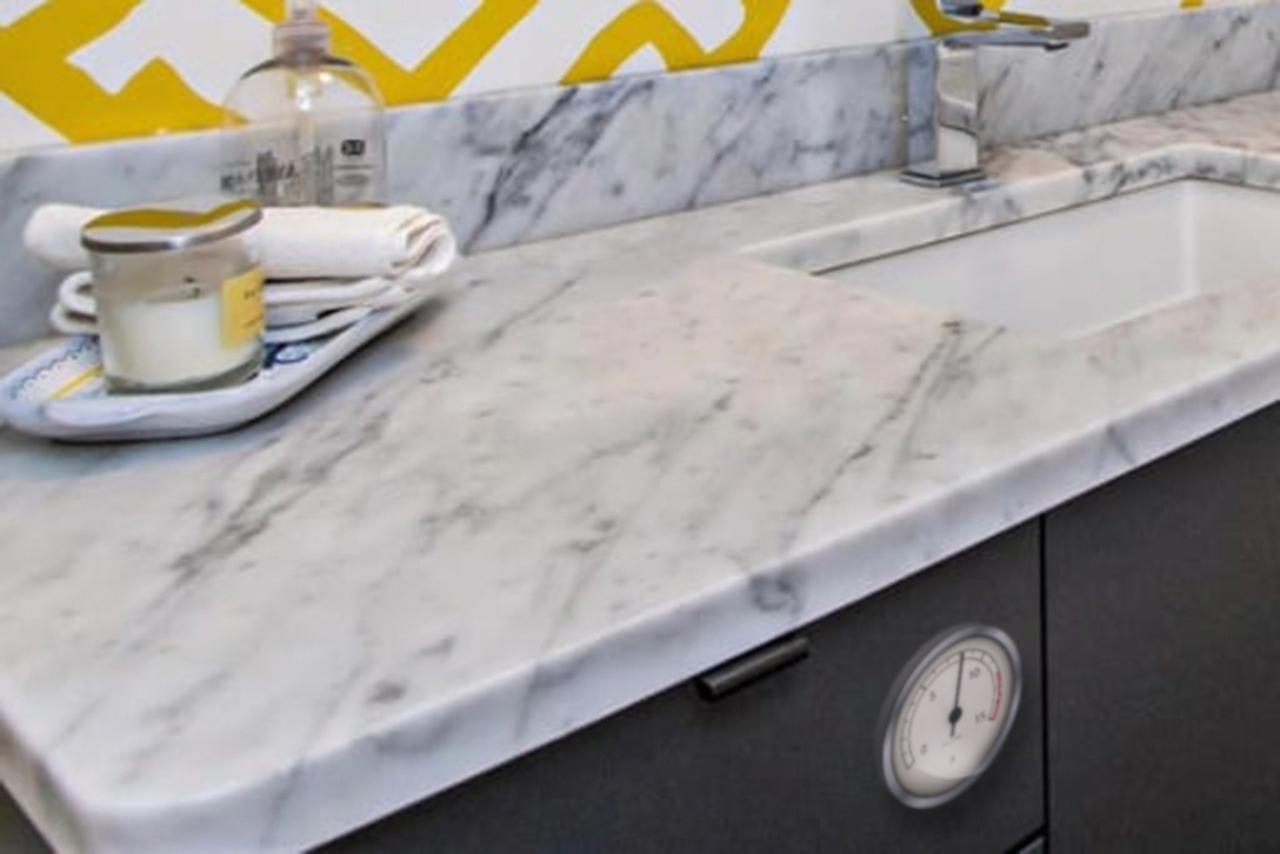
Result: 8 A
